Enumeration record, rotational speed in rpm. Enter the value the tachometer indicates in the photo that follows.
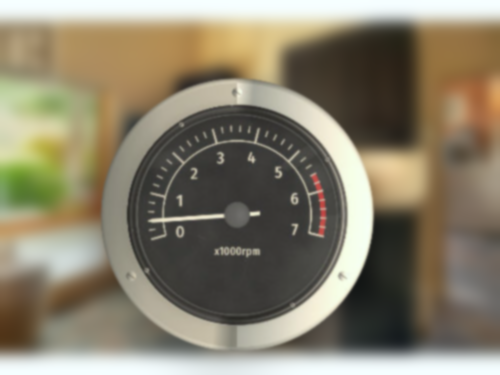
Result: 400 rpm
